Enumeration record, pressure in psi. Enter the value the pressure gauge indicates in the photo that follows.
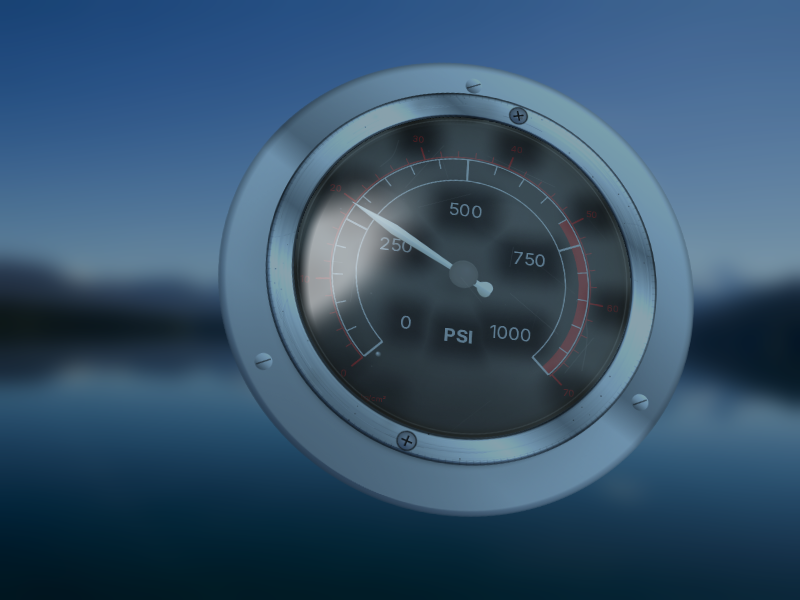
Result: 275 psi
